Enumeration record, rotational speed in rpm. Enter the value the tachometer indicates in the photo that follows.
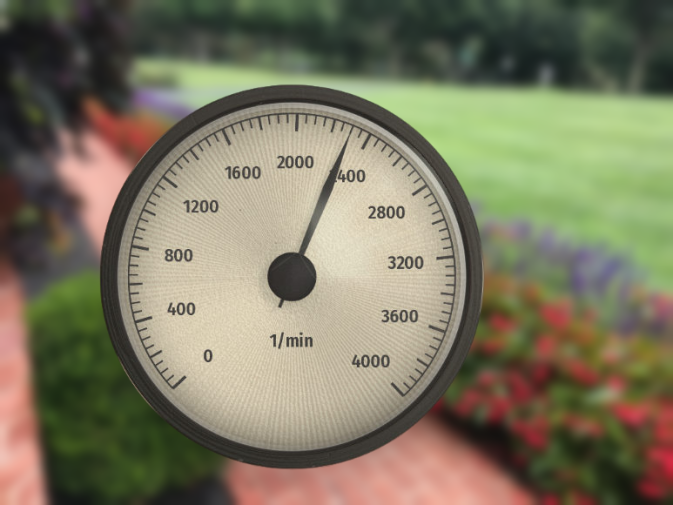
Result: 2300 rpm
